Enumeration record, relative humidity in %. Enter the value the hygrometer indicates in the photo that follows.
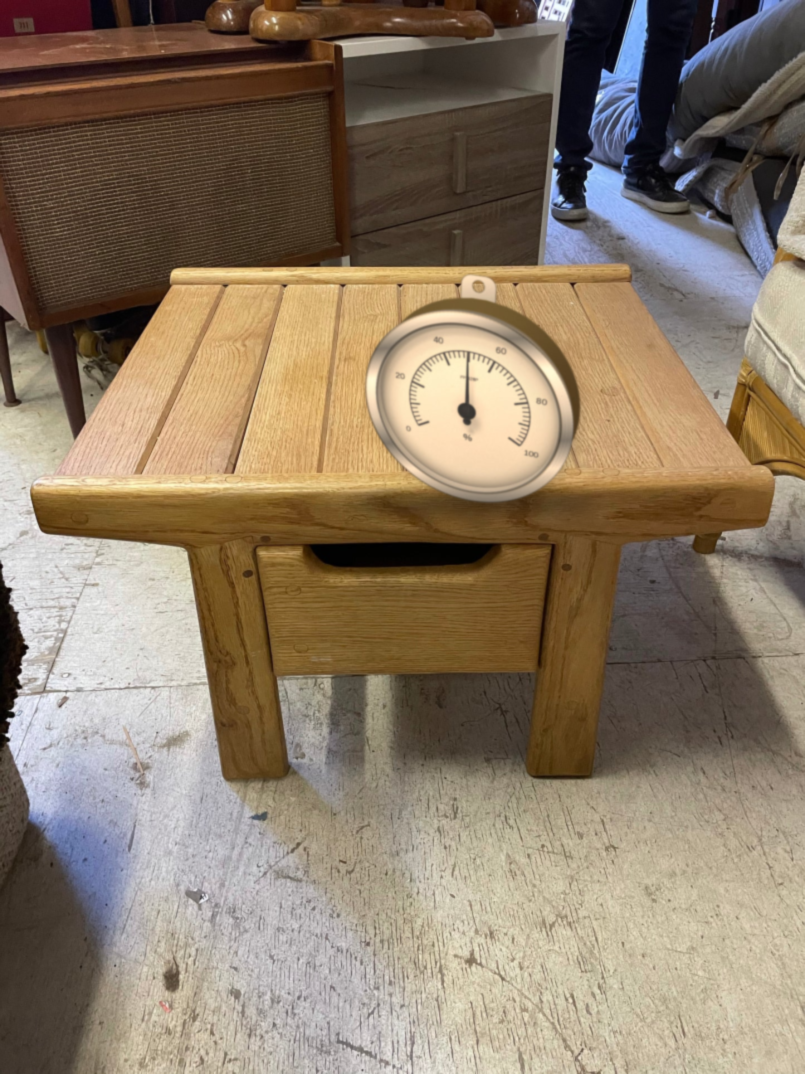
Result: 50 %
